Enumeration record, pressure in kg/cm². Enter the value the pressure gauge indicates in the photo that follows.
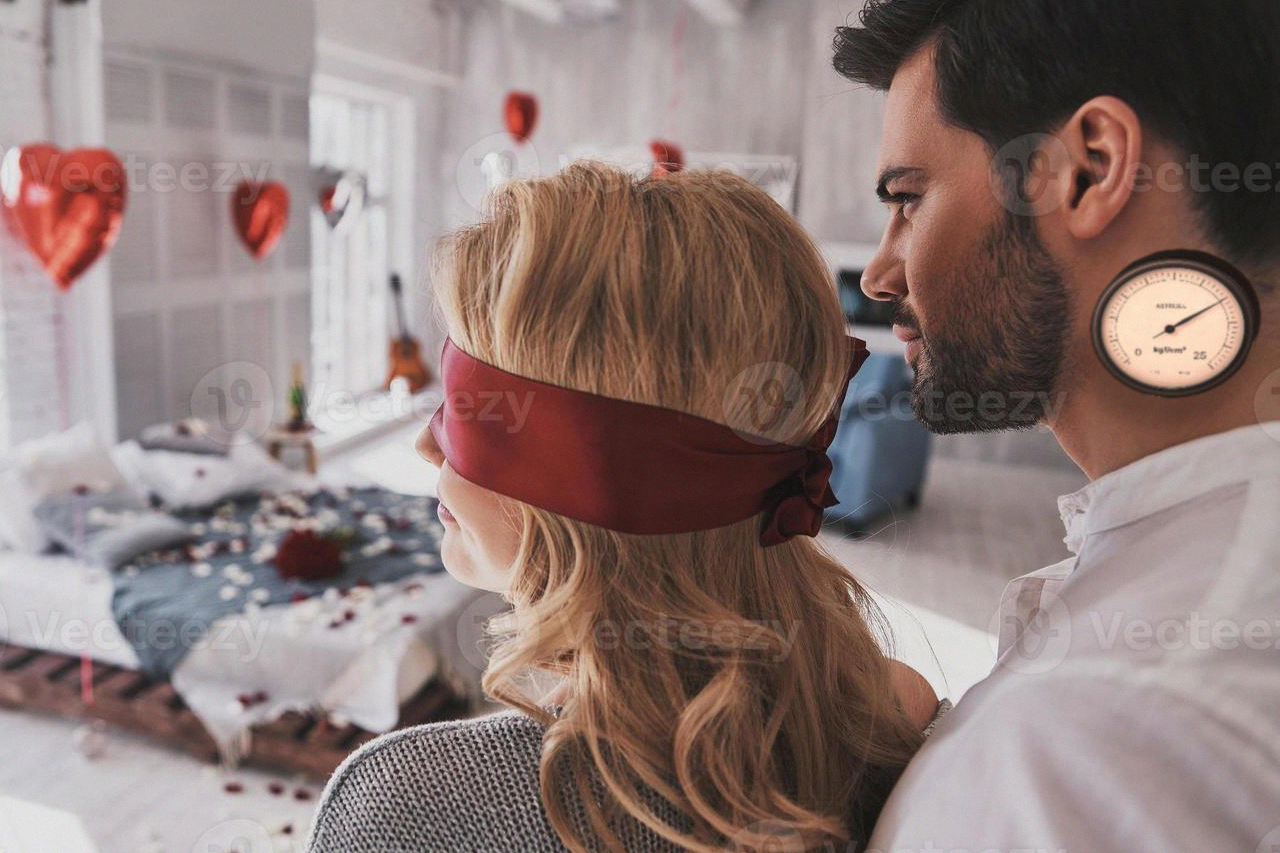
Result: 17.5 kg/cm²
